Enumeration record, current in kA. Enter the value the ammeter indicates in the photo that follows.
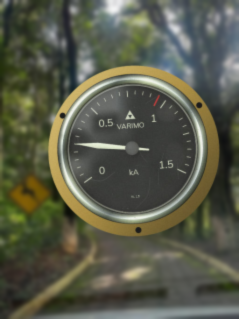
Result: 0.25 kA
